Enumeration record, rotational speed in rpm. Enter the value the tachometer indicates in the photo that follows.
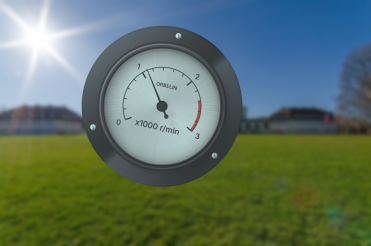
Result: 1100 rpm
